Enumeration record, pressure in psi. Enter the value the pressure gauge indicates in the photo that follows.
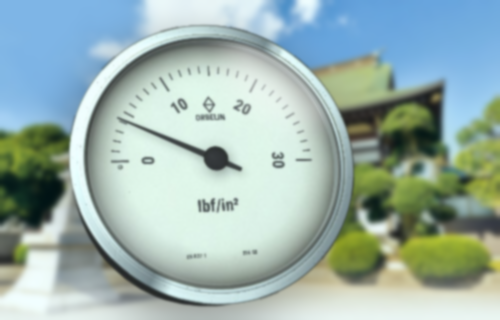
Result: 4 psi
